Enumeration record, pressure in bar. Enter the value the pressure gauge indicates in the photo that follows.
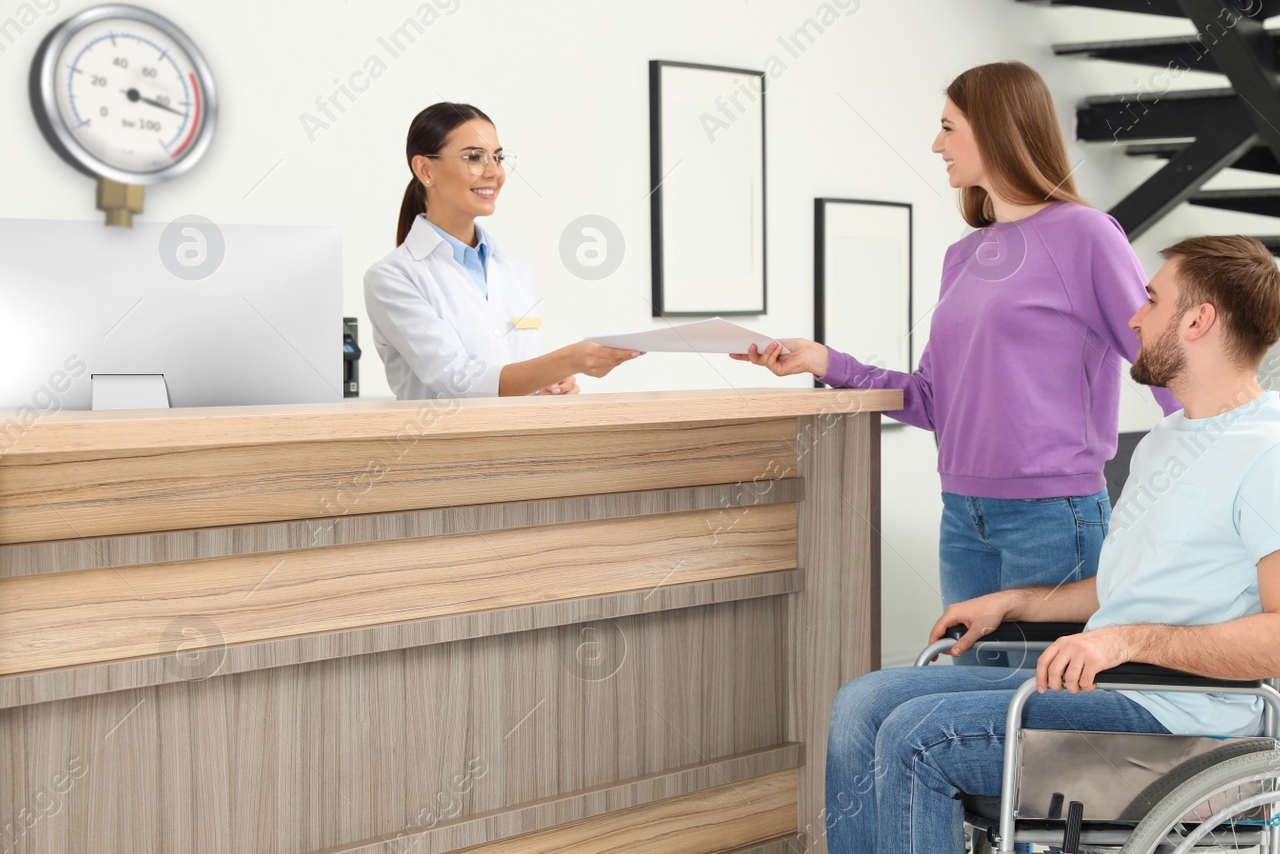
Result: 85 bar
